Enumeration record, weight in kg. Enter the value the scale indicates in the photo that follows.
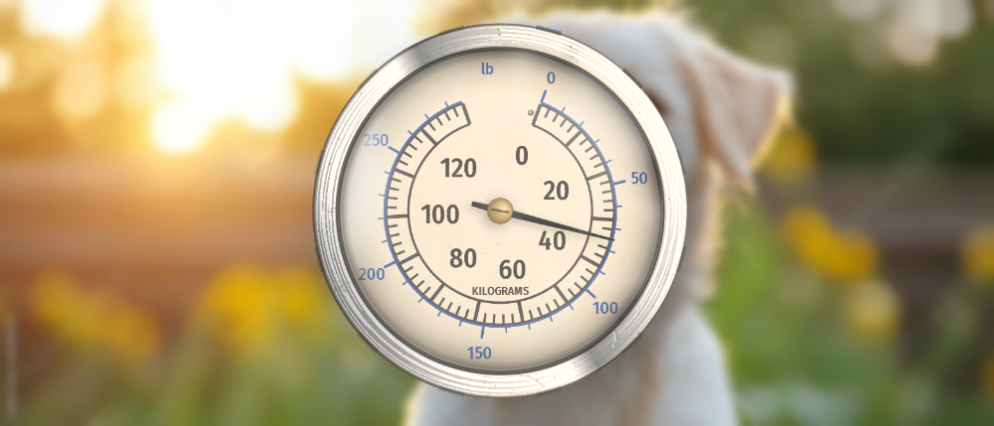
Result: 34 kg
